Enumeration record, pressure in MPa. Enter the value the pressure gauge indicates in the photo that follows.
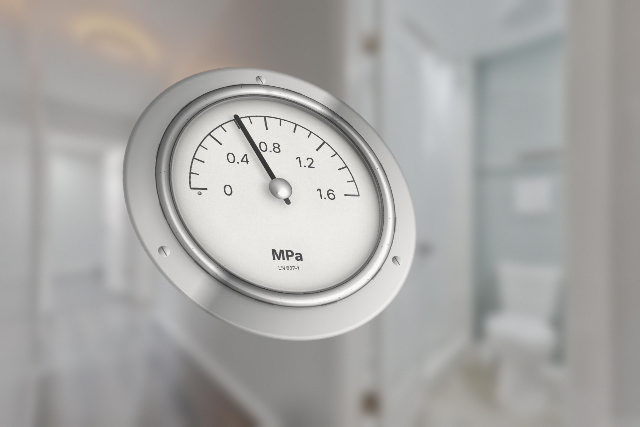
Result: 0.6 MPa
